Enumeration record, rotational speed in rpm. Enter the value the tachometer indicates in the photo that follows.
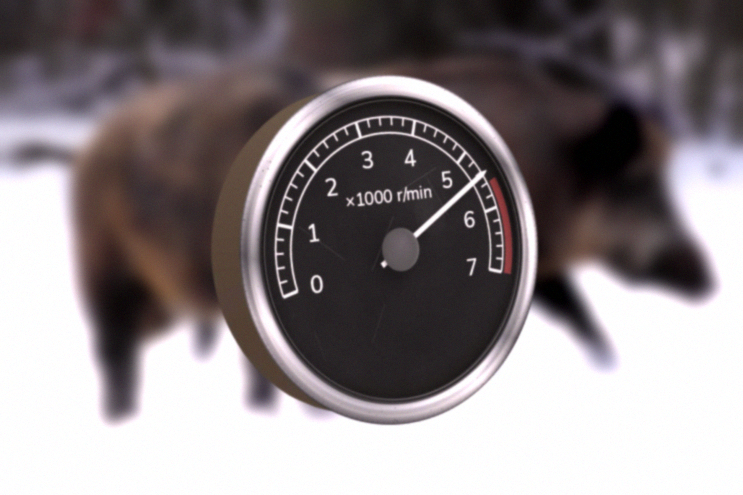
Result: 5400 rpm
